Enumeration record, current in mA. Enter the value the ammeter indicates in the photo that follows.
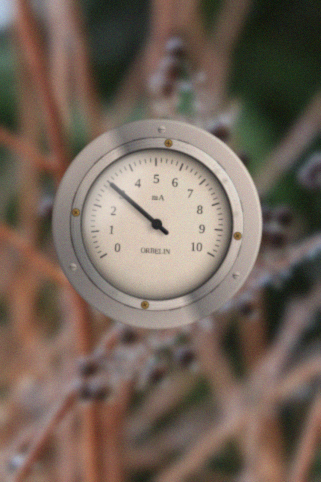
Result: 3 mA
